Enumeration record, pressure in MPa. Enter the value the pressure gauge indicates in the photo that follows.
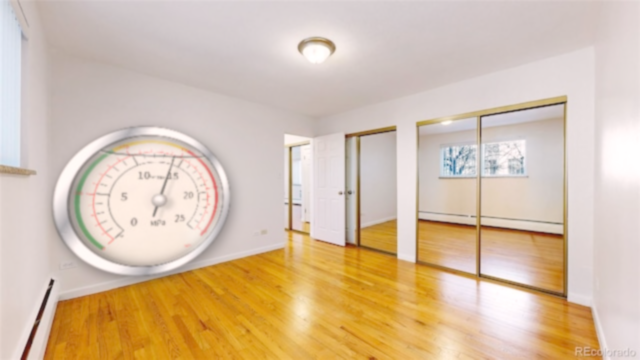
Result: 14 MPa
